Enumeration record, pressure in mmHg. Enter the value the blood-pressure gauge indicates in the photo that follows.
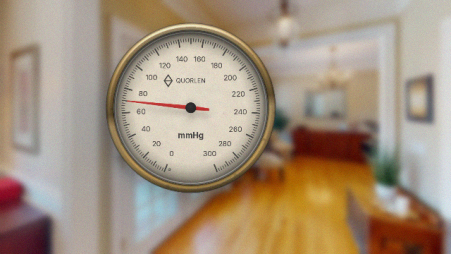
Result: 70 mmHg
